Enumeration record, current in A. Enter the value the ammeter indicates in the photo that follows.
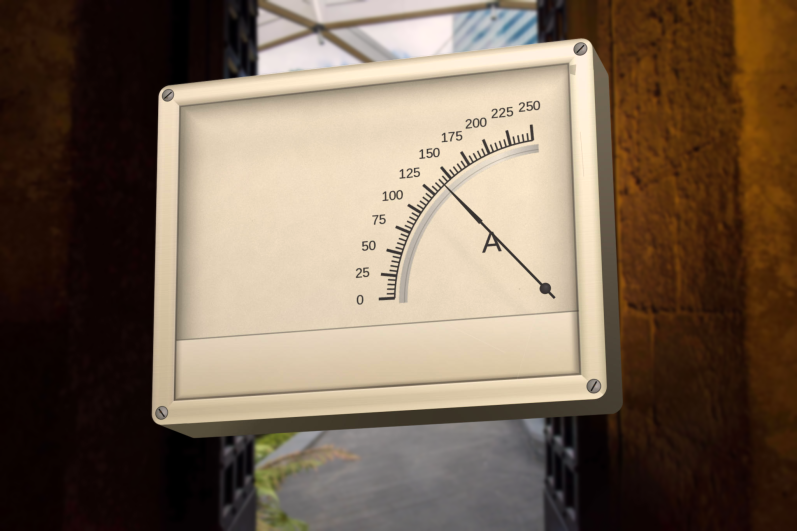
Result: 140 A
